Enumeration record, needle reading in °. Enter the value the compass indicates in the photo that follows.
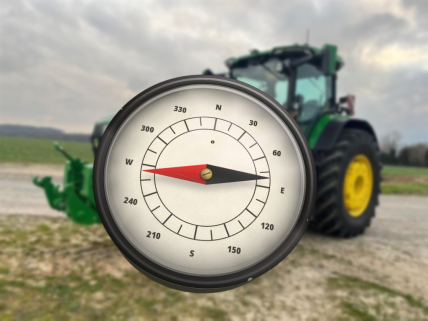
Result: 262.5 °
